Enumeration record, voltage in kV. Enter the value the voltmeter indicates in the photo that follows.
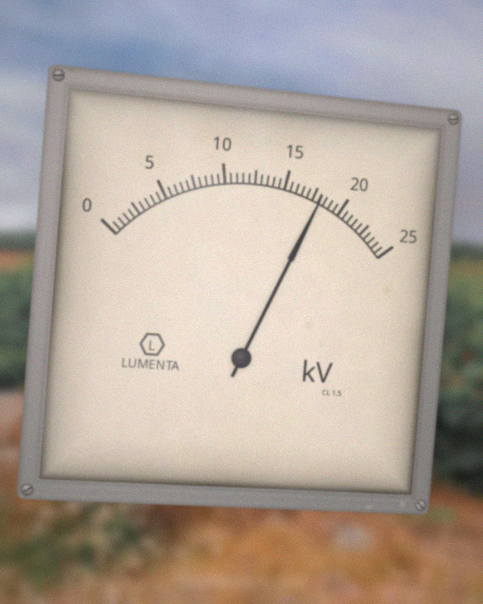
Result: 18 kV
